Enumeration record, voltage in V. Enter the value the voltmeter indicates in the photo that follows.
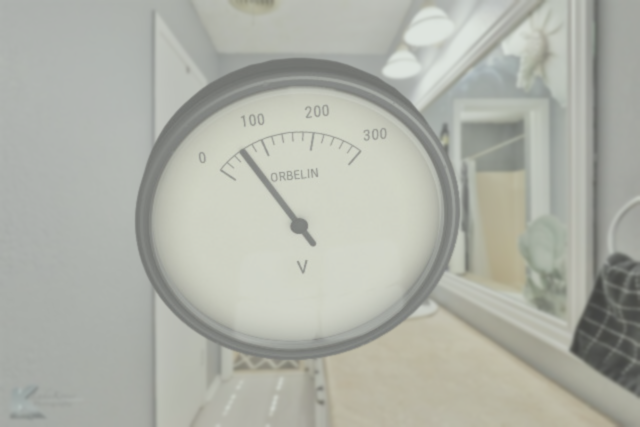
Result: 60 V
